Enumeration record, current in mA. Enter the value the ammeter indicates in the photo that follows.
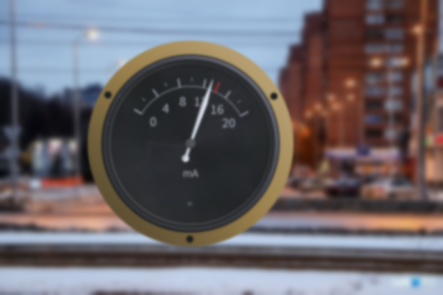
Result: 13 mA
